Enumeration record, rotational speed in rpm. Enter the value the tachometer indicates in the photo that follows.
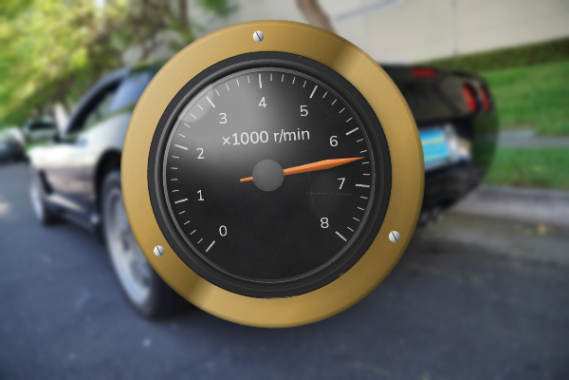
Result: 6500 rpm
